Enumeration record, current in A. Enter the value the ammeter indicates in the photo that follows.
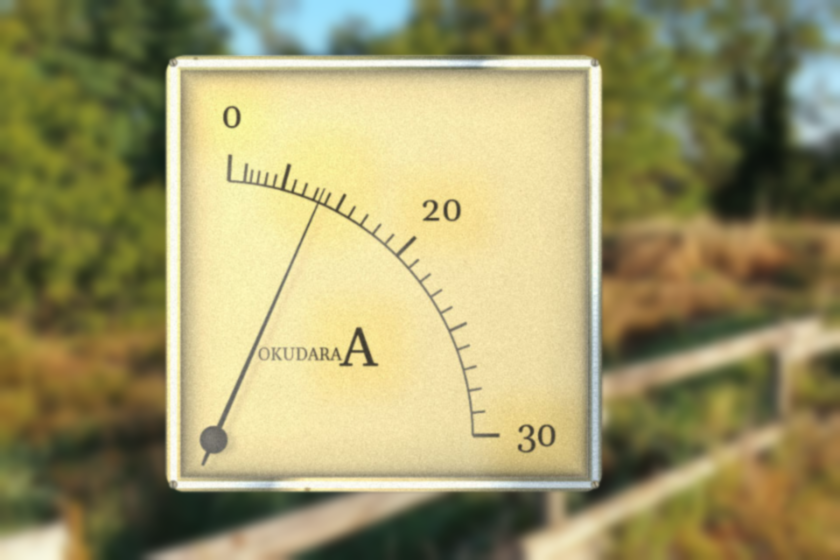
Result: 13.5 A
